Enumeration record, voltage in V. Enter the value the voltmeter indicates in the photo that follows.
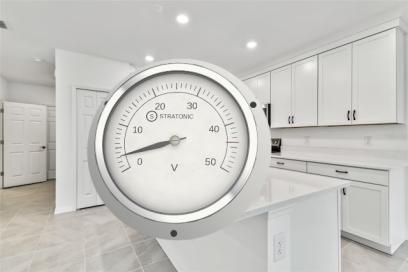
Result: 3 V
